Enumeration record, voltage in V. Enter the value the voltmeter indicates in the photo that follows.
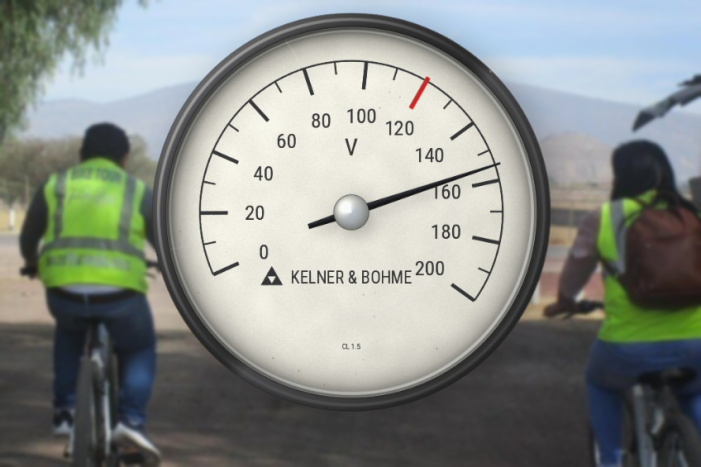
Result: 155 V
